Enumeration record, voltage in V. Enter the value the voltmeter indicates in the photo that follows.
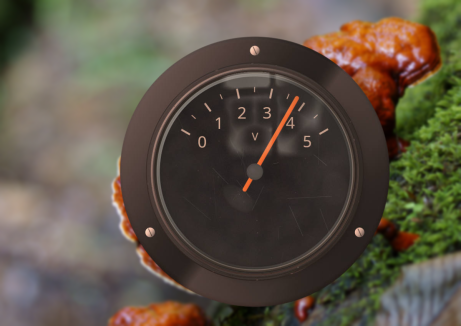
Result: 3.75 V
